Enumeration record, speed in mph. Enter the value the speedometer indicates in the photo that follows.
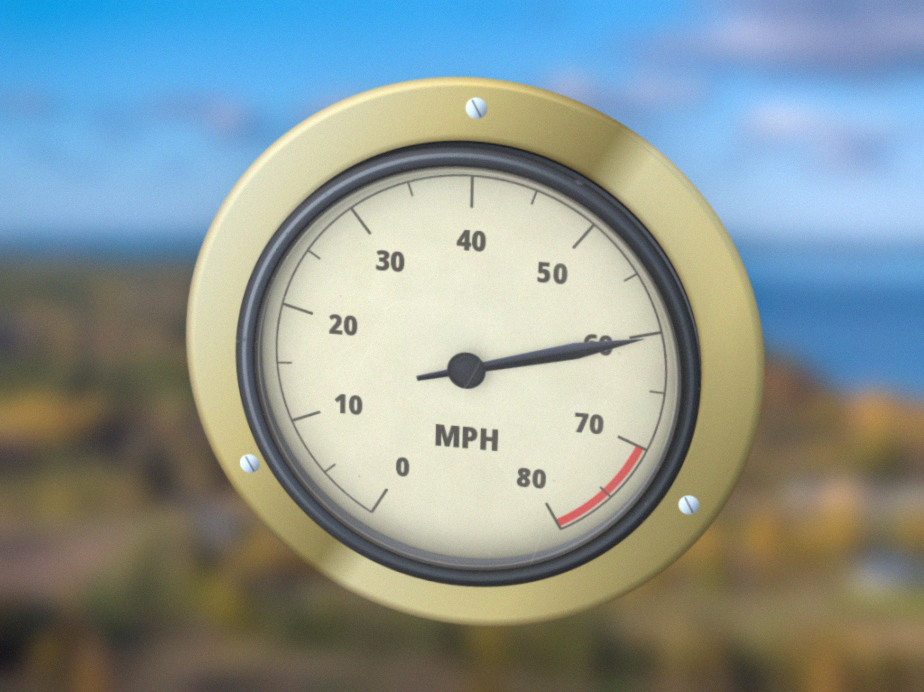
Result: 60 mph
